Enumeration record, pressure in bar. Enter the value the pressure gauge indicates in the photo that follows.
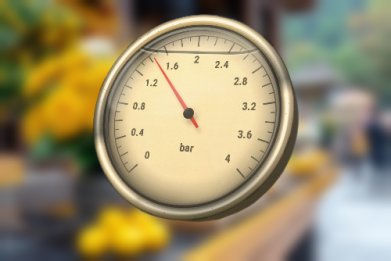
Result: 1.45 bar
